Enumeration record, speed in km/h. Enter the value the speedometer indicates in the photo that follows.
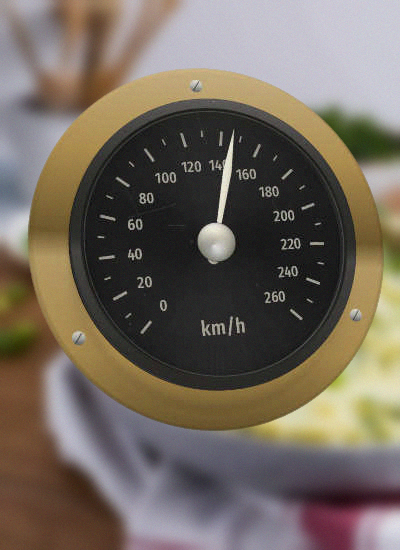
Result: 145 km/h
